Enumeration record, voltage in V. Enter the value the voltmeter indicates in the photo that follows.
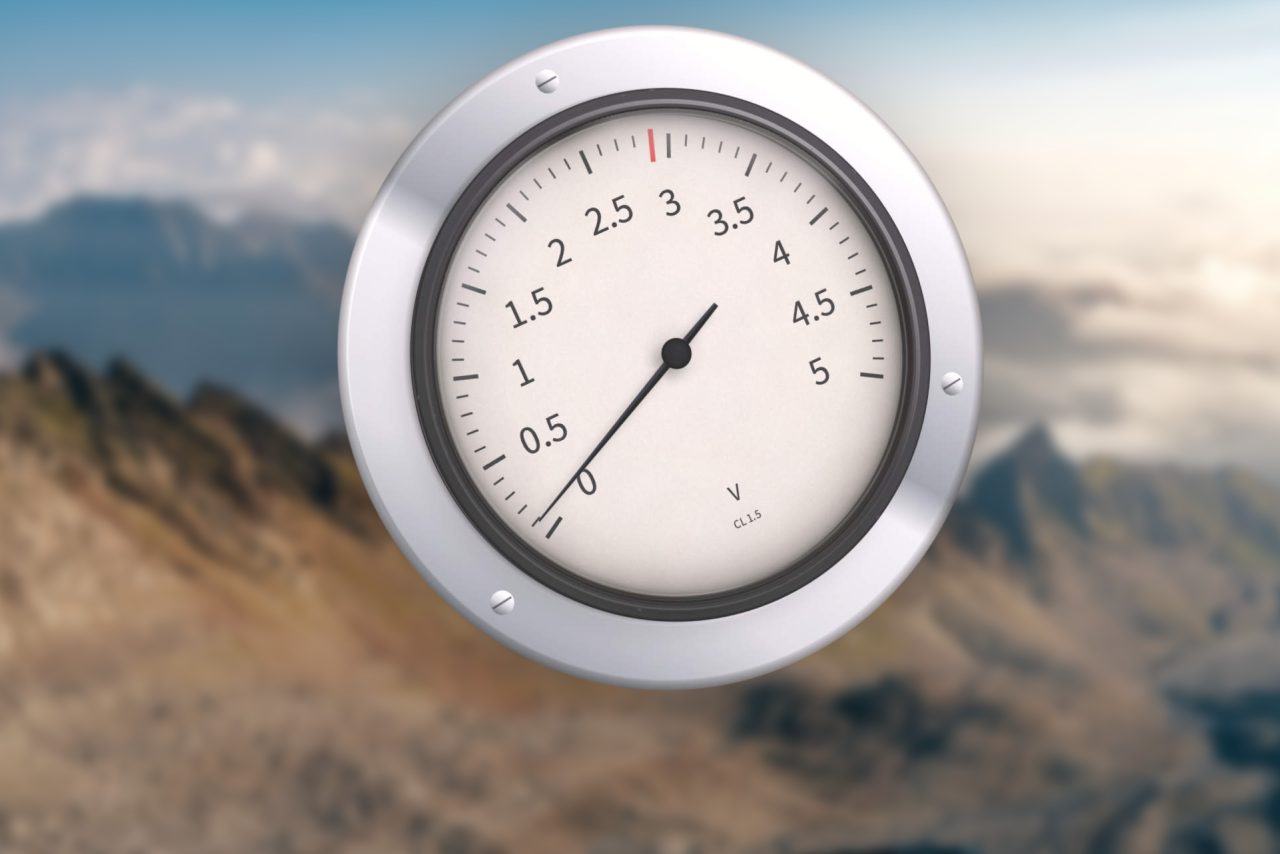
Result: 0.1 V
